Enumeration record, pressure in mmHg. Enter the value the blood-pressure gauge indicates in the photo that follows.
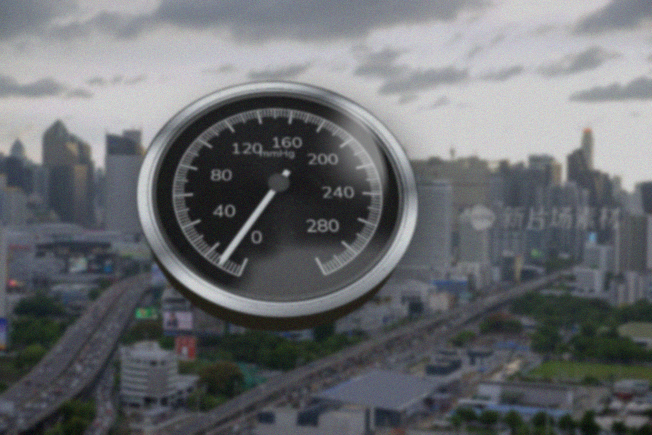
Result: 10 mmHg
